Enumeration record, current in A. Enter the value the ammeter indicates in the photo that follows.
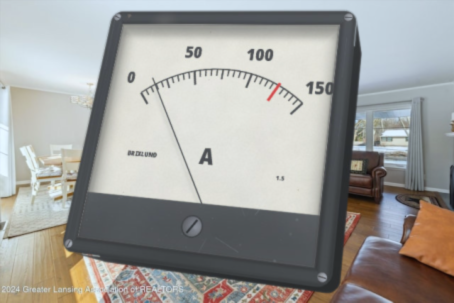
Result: 15 A
